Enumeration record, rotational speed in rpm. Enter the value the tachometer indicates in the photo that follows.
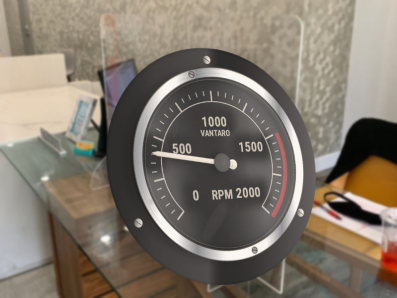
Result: 400 rpm
